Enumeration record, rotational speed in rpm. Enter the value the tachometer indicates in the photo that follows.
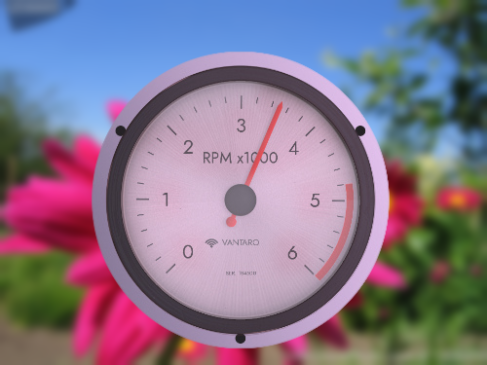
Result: 3500 rpm
